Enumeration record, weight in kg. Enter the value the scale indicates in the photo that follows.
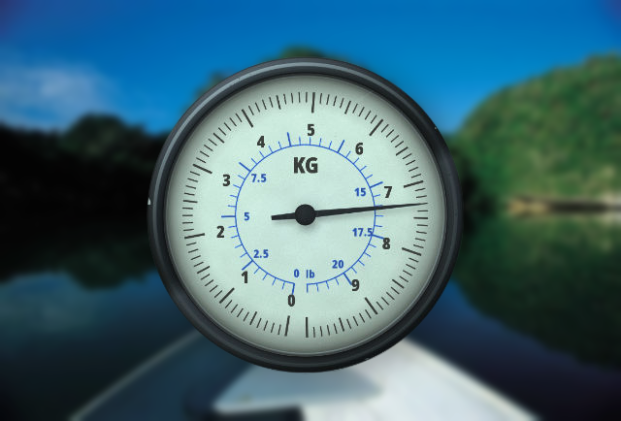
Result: 7.3 kg
